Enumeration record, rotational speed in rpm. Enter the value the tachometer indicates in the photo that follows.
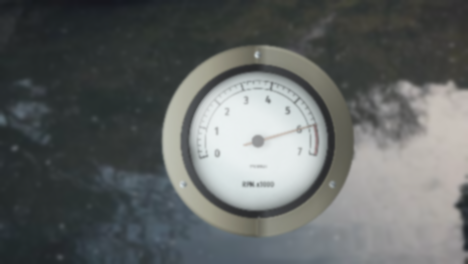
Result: 6000 rpm
